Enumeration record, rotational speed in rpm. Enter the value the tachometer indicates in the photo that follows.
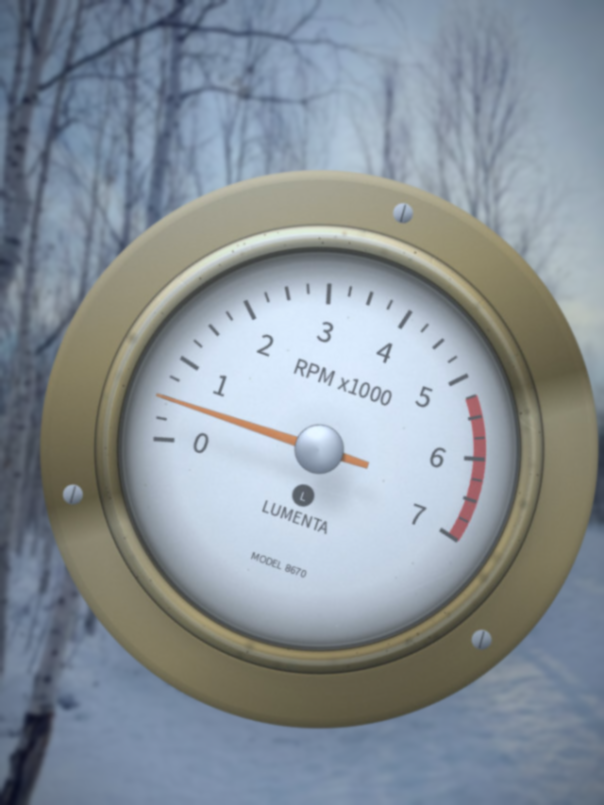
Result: 500 rpm
